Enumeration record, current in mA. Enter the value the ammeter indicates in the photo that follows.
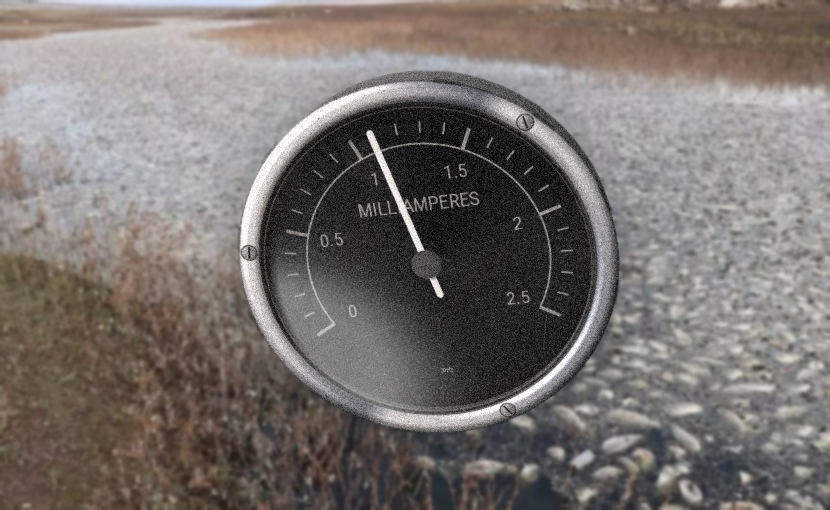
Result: 1.1 mA
